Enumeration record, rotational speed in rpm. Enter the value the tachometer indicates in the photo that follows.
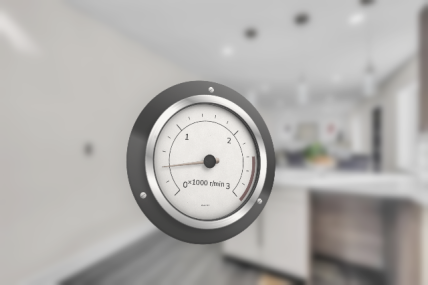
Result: 400 rpm
